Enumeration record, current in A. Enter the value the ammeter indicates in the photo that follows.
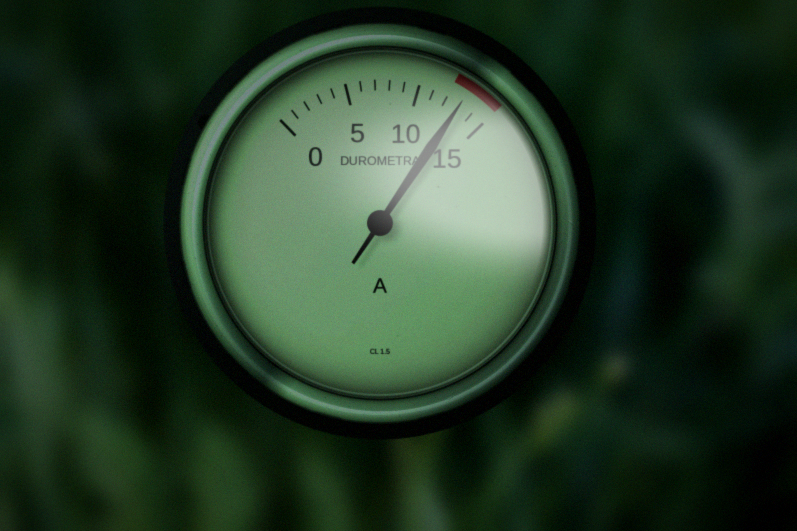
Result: 13 A
